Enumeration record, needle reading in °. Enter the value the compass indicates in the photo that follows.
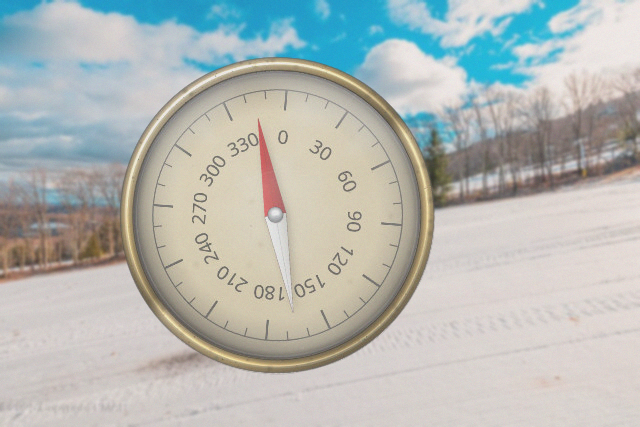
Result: 345 °
